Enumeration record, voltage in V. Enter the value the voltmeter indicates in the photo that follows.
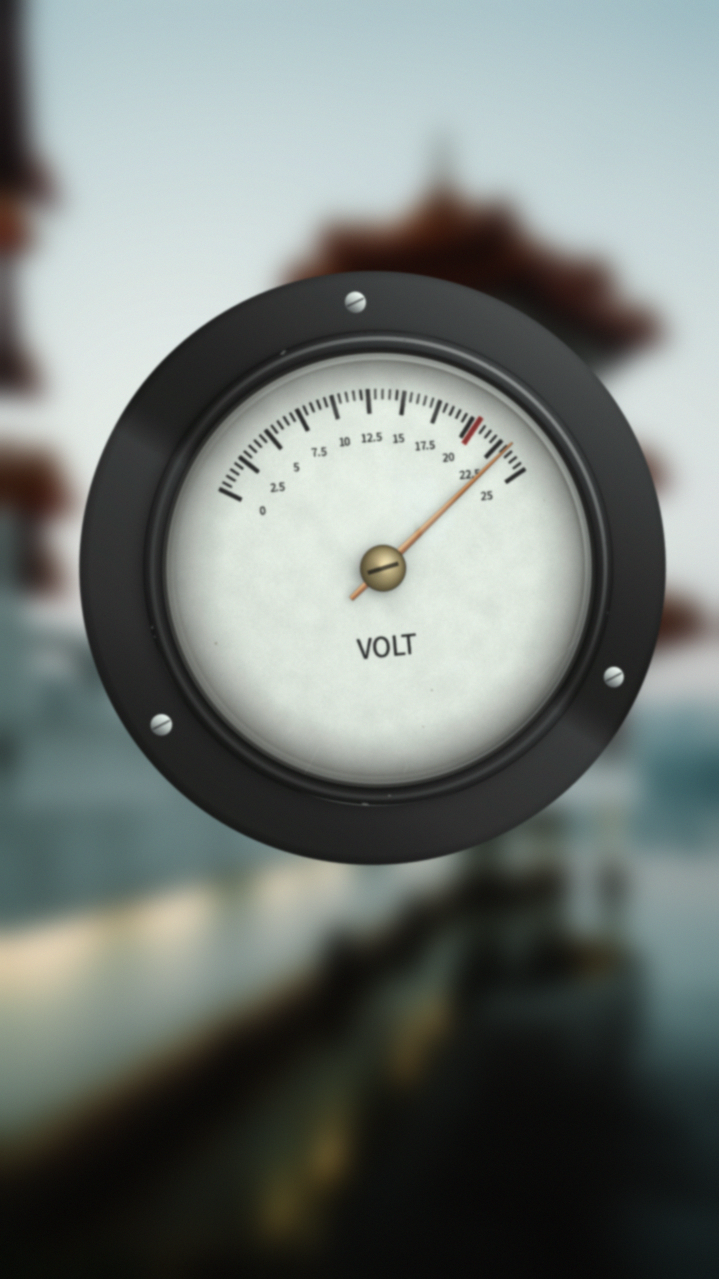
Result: 23 V
